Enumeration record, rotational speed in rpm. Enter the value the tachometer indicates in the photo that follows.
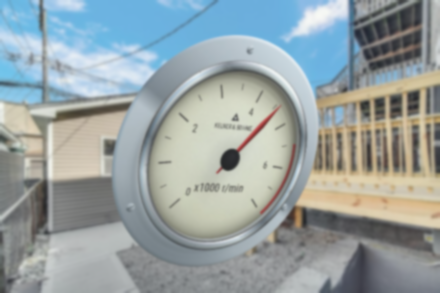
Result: 4500 rpm
